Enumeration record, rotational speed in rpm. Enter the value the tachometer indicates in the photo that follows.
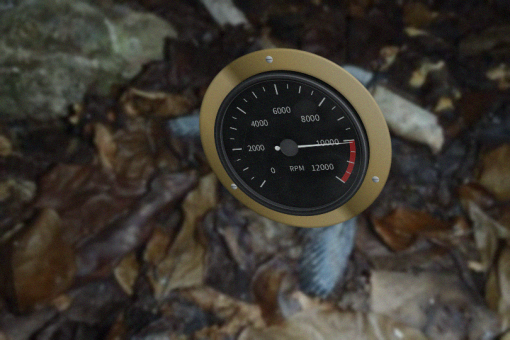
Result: 10000 rpm
